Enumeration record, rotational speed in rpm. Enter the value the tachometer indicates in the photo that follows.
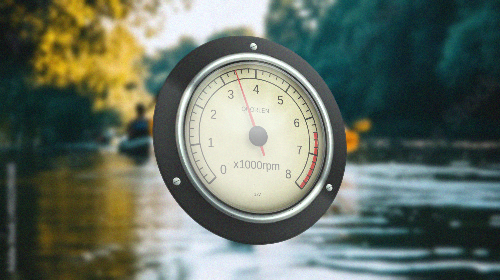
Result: 3400 rpm
